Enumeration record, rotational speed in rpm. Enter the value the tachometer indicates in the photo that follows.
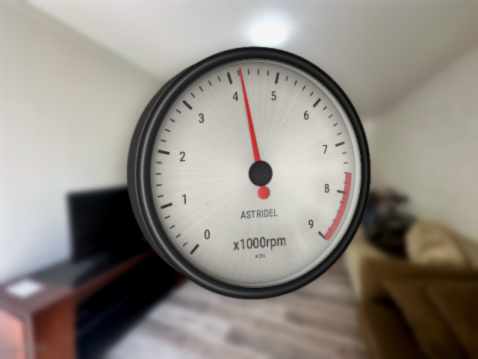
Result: 4200 rpm
